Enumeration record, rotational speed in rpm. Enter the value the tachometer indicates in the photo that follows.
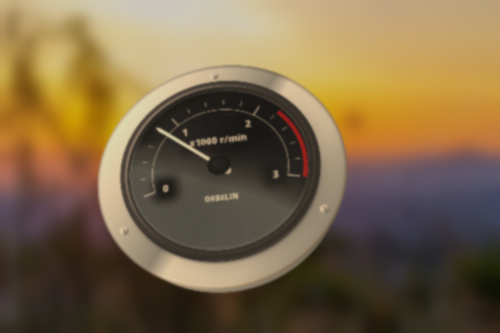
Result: 800 rpm
